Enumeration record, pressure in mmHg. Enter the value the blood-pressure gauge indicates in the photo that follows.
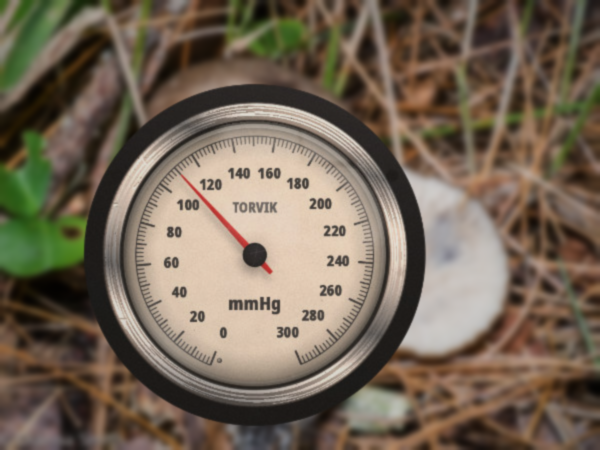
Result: 110 mmHg
